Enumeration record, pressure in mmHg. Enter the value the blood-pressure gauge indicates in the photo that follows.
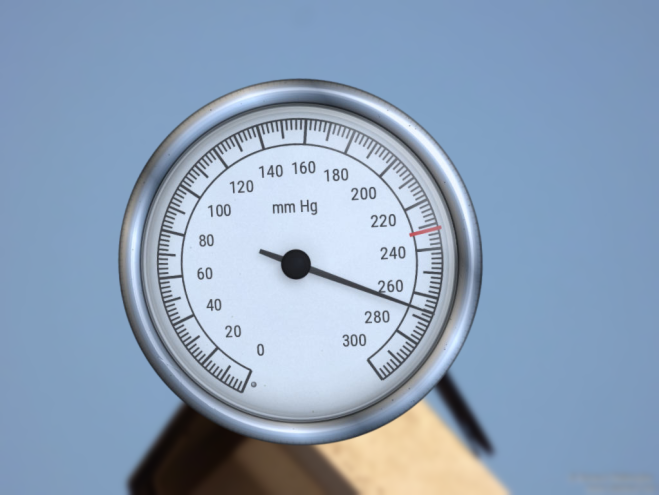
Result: 266 mmHg
